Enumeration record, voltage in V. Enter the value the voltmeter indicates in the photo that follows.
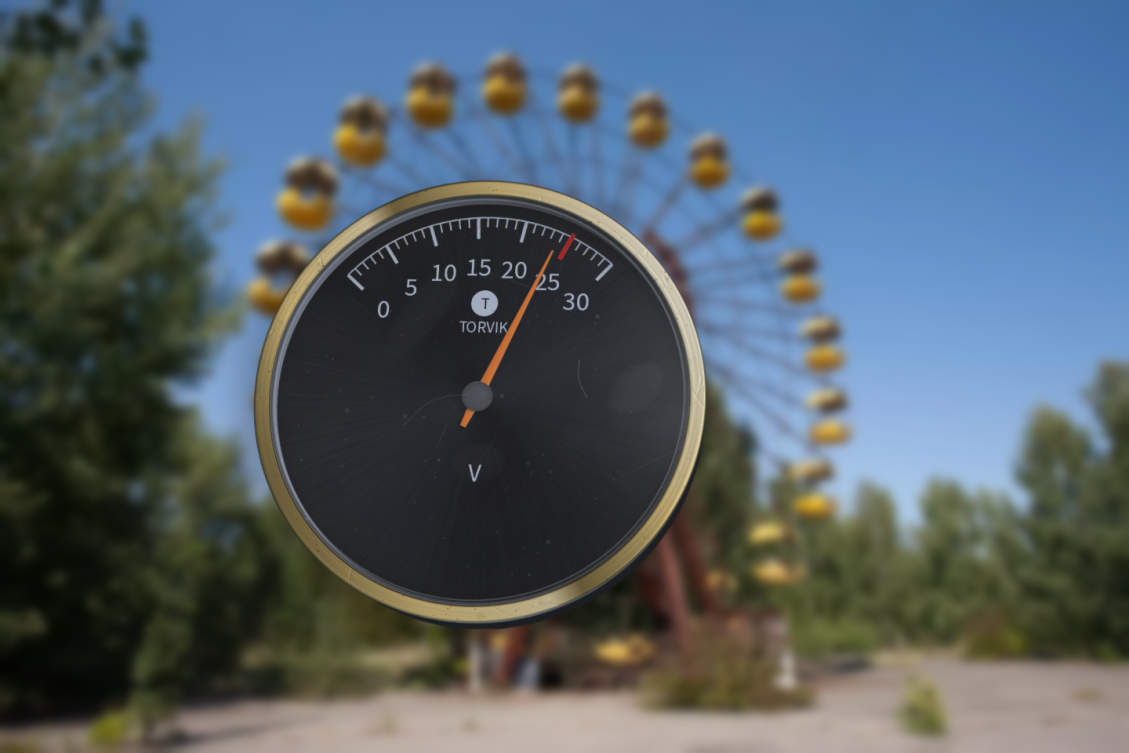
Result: 24 V
